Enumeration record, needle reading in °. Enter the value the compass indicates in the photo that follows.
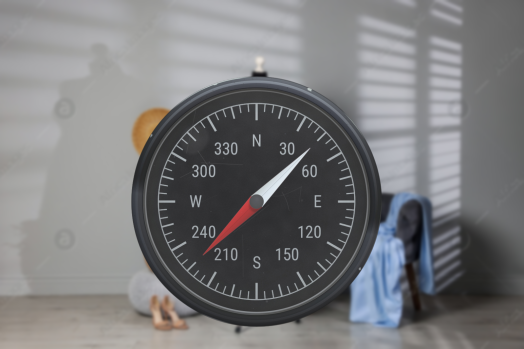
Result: 225 °
